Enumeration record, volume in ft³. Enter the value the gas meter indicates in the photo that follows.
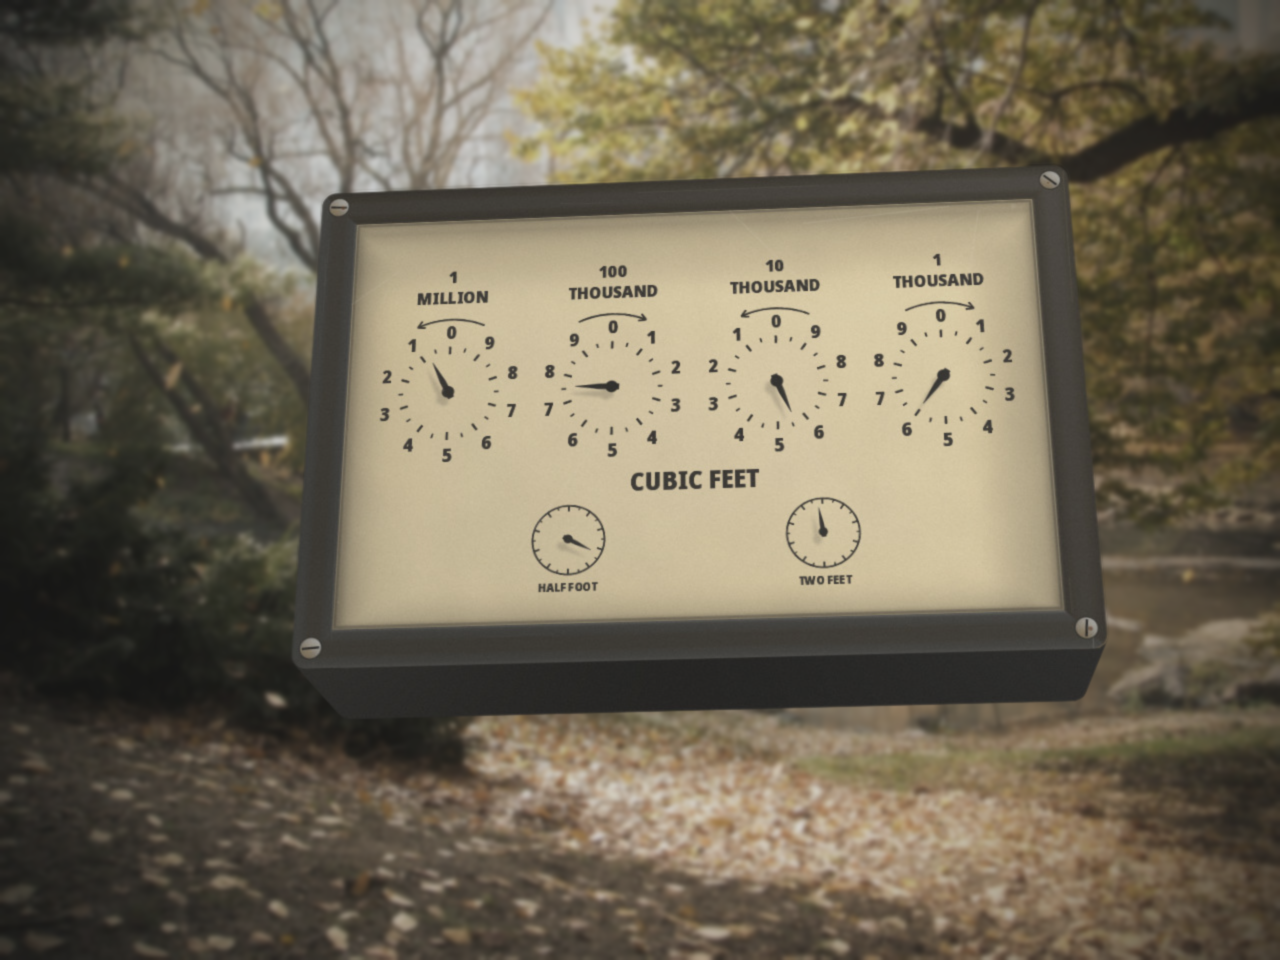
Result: 75600 ft³
